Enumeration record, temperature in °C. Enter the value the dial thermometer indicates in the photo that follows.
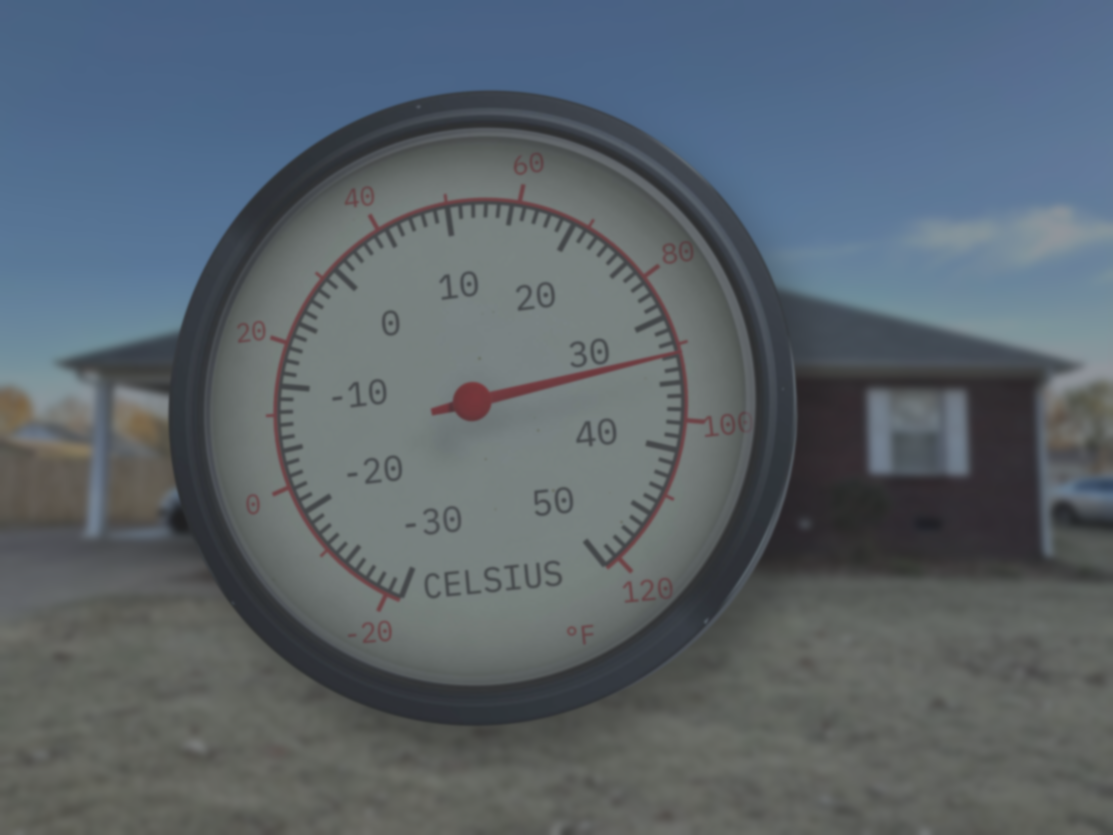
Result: 33 °C
